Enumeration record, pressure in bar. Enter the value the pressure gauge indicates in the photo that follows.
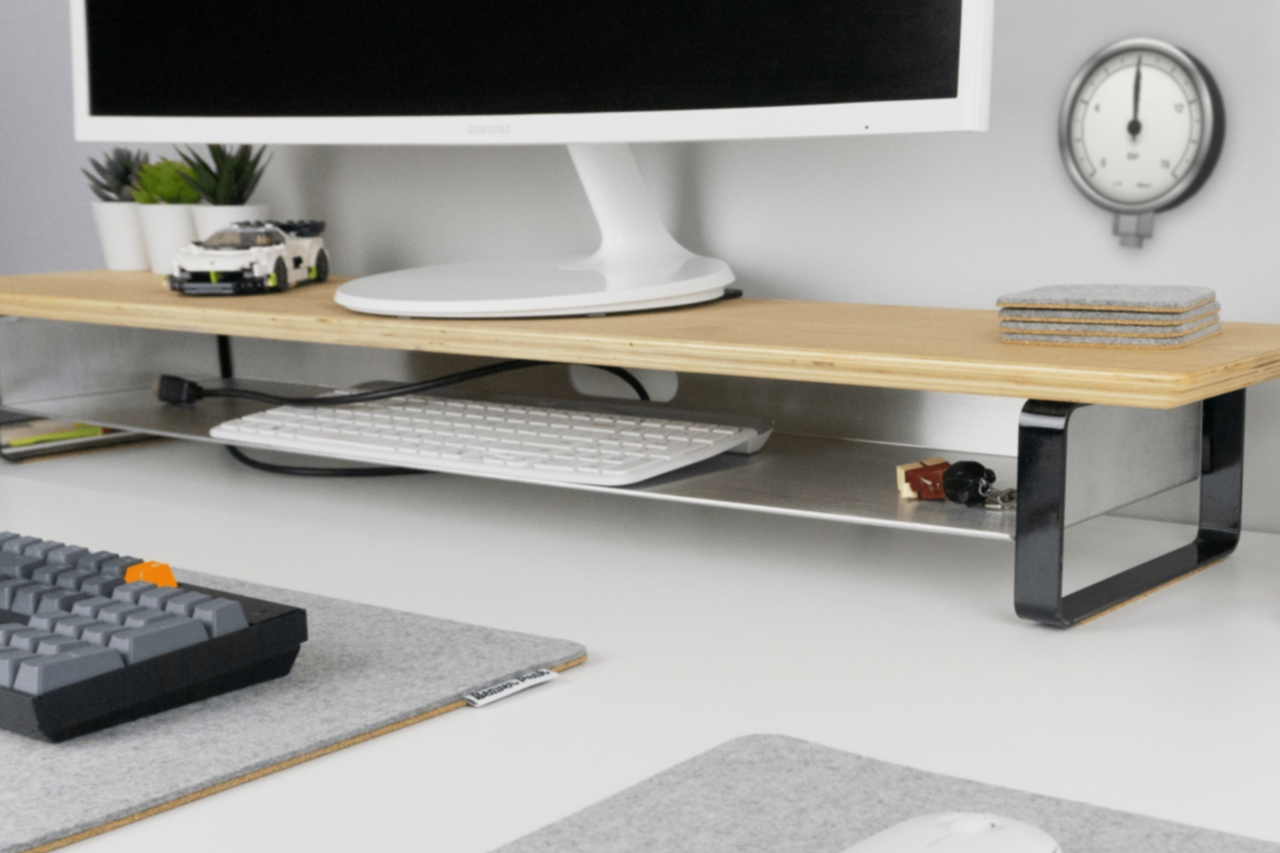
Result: 8 bar
